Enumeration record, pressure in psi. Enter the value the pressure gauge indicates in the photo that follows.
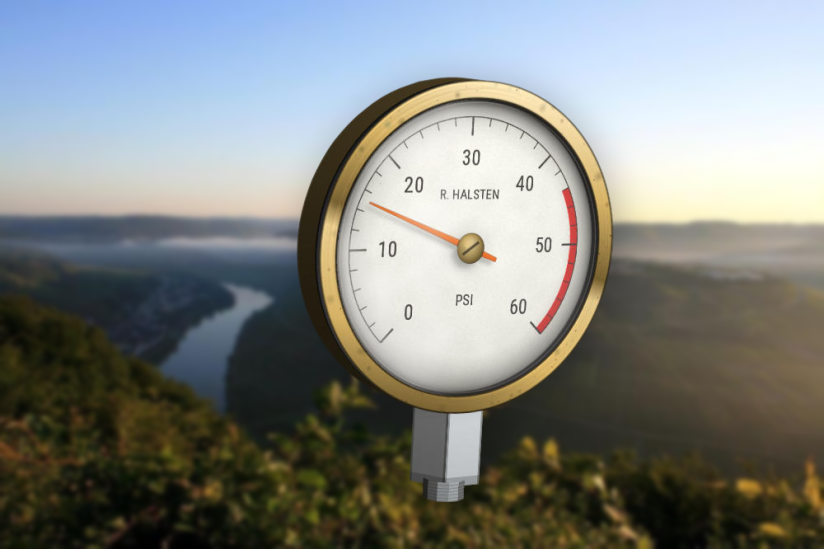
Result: 15 psi
